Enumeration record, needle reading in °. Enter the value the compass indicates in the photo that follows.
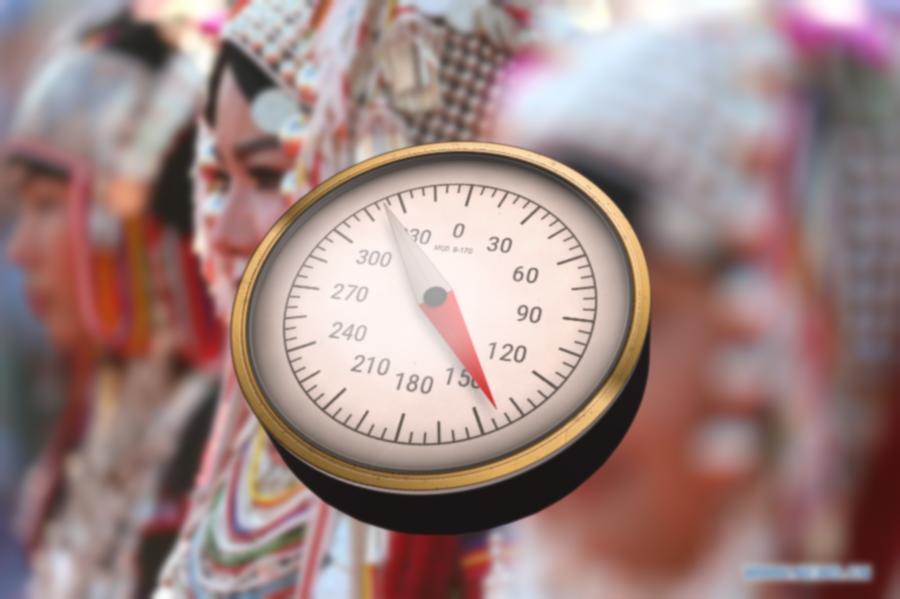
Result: 142.5 °
